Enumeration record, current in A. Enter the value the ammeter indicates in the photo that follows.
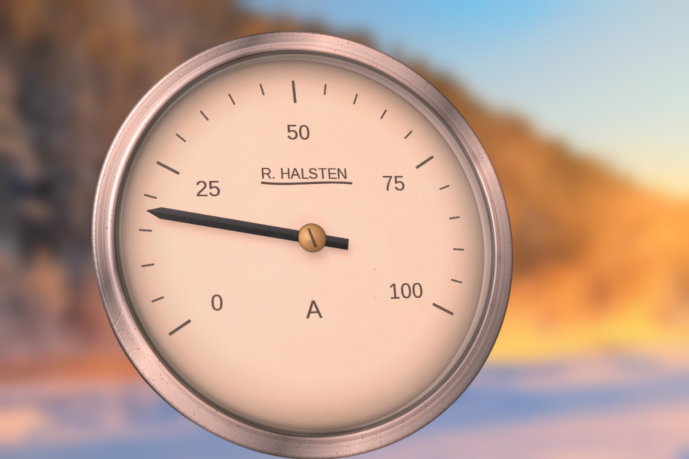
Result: 17.5 A
